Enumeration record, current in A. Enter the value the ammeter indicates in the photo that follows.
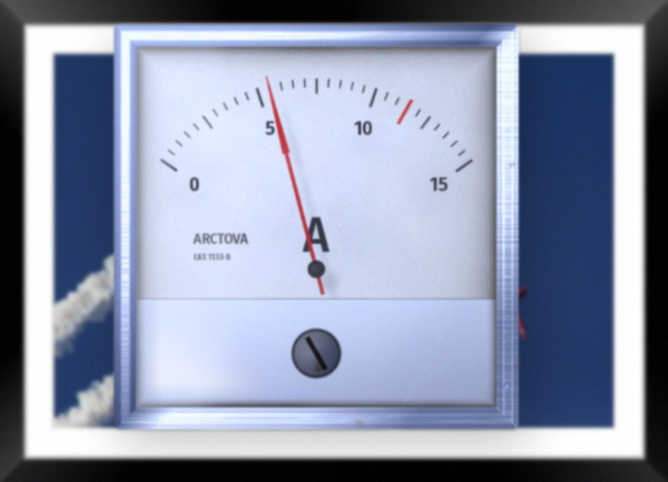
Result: 5.5 A
